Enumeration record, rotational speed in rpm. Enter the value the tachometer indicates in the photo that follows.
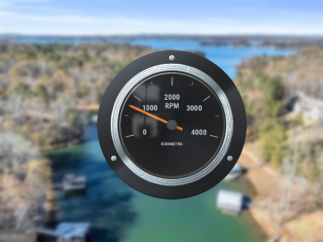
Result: 750 rpm
